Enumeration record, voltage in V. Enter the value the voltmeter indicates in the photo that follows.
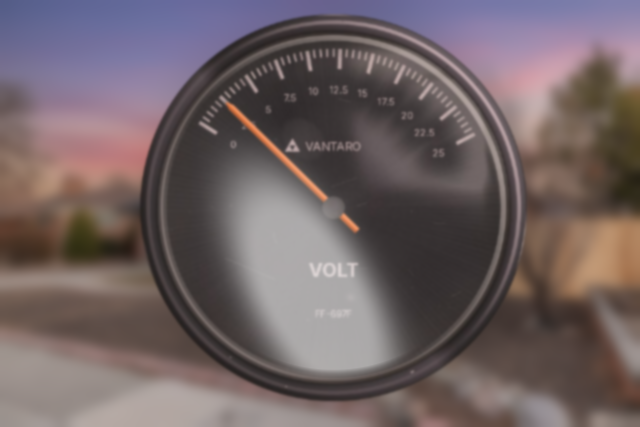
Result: 2.5 V
